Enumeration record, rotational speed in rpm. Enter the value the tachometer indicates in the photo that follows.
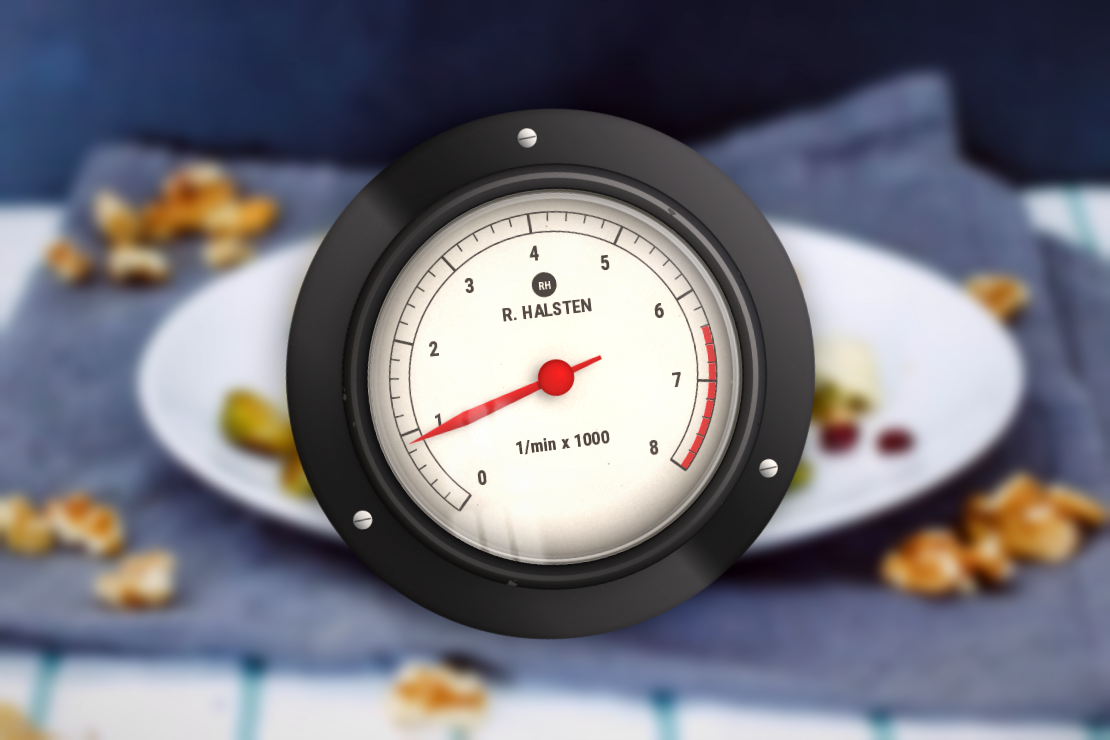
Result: 900 rpm
